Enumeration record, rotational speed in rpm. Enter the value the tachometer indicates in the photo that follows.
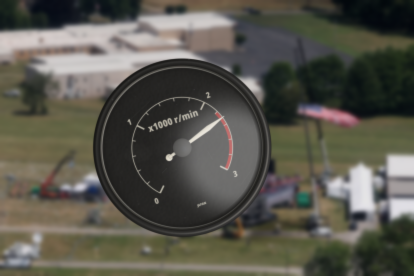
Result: 2300 rpm
